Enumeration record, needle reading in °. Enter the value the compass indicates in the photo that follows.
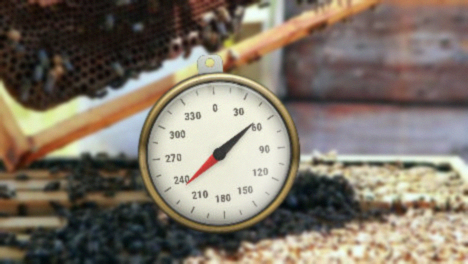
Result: 232.5 °
